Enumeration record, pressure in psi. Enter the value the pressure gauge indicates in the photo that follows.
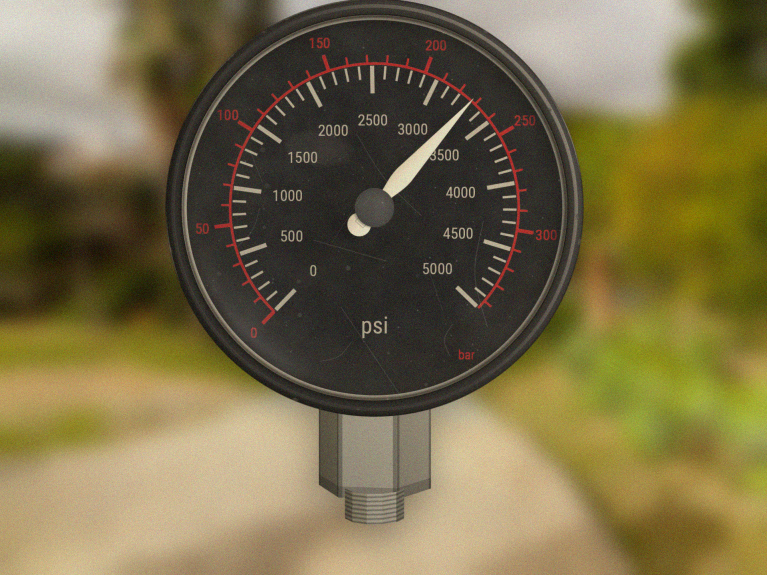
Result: 3300 psi
